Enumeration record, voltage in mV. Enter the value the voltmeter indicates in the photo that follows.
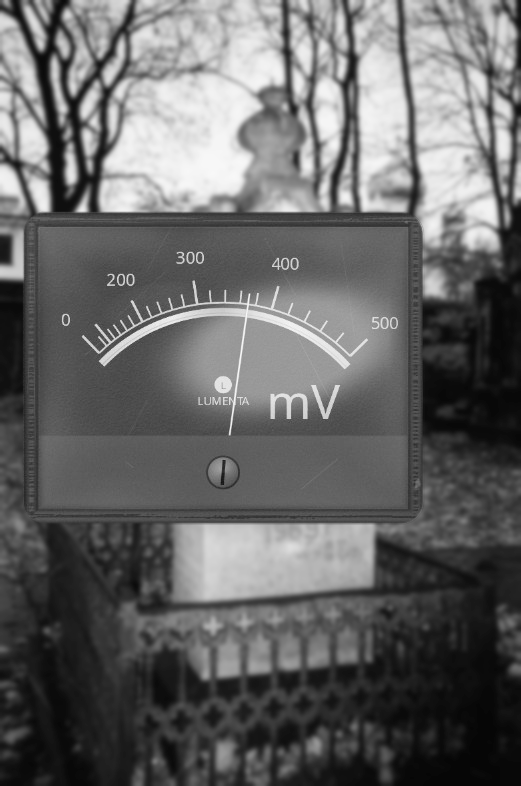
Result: 370 mV
